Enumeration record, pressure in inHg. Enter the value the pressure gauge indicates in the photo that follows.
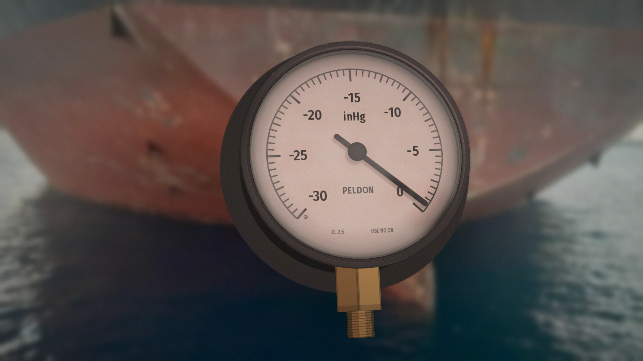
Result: -0.5 inHg
